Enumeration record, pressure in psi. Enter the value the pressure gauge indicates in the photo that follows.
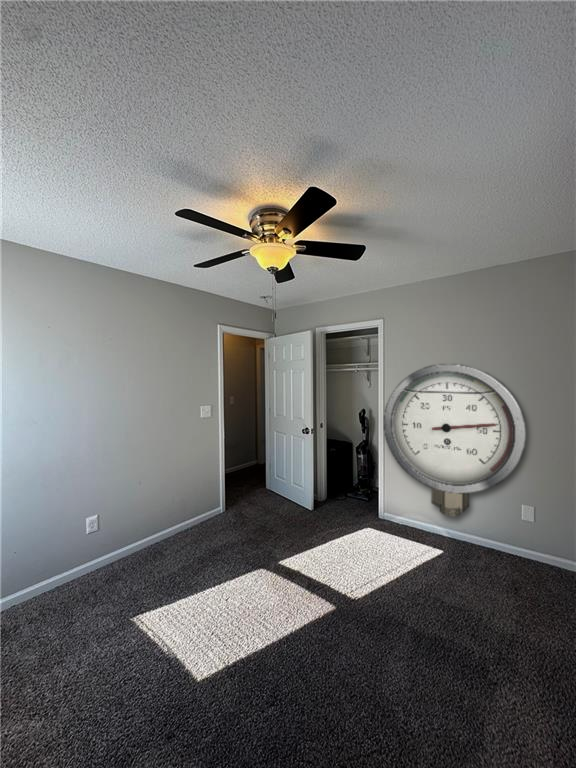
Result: 48 psi
